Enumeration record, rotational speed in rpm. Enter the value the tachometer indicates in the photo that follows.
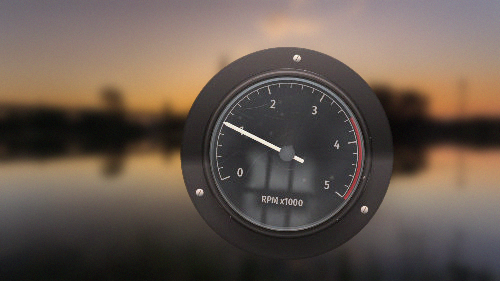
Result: 1000 rpm
